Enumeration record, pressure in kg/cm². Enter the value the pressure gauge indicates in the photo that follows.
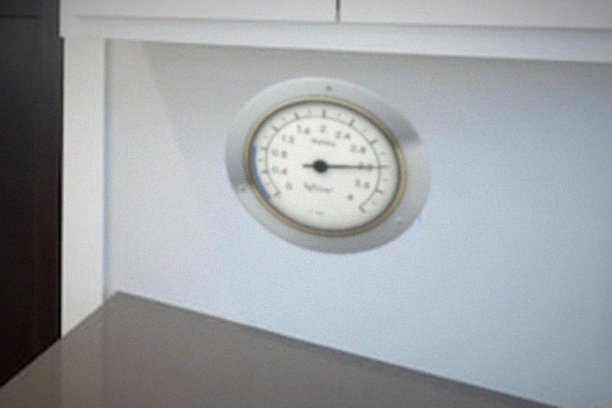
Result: 3.2 kg/cm²
